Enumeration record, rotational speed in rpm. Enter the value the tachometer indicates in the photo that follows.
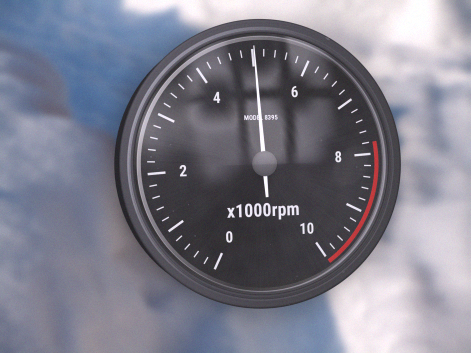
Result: 5000 rpm
